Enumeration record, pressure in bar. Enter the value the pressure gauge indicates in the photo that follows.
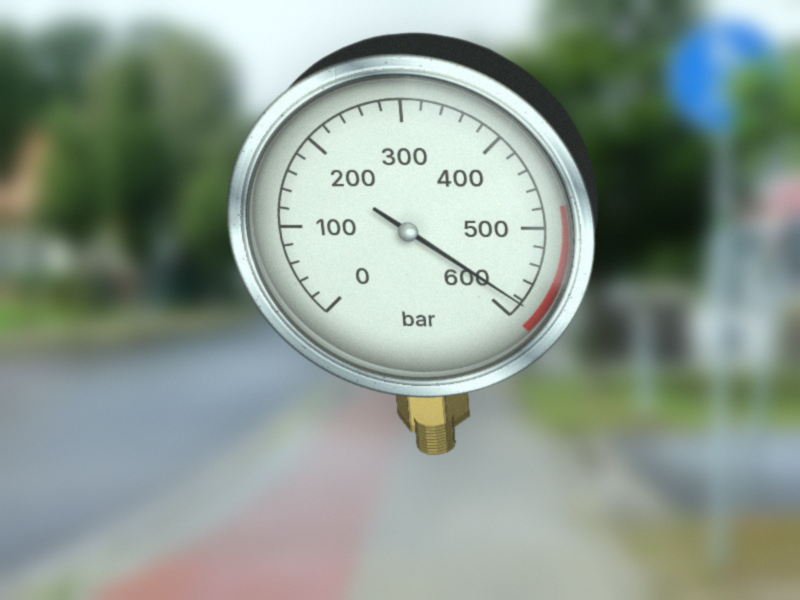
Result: 580 bar
